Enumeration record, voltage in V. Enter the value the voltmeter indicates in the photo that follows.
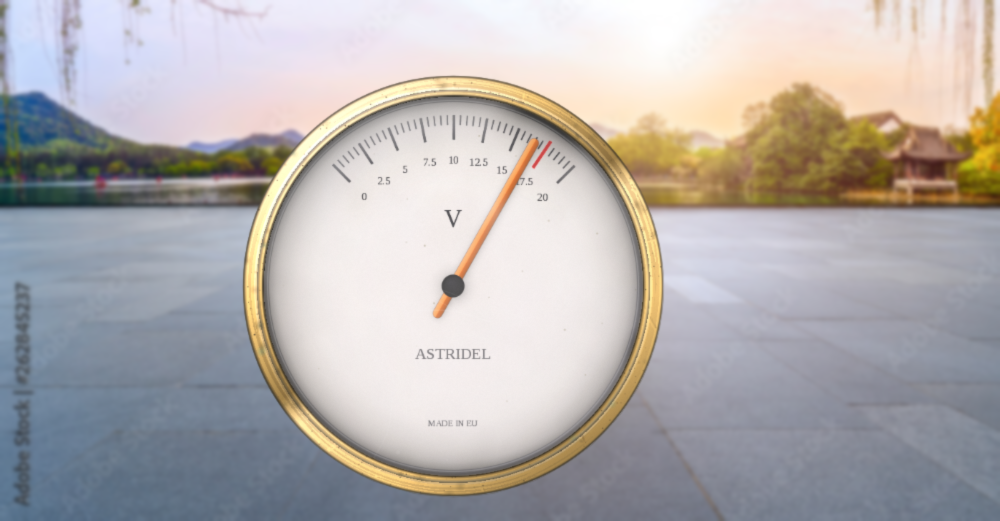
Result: 16.5 V
